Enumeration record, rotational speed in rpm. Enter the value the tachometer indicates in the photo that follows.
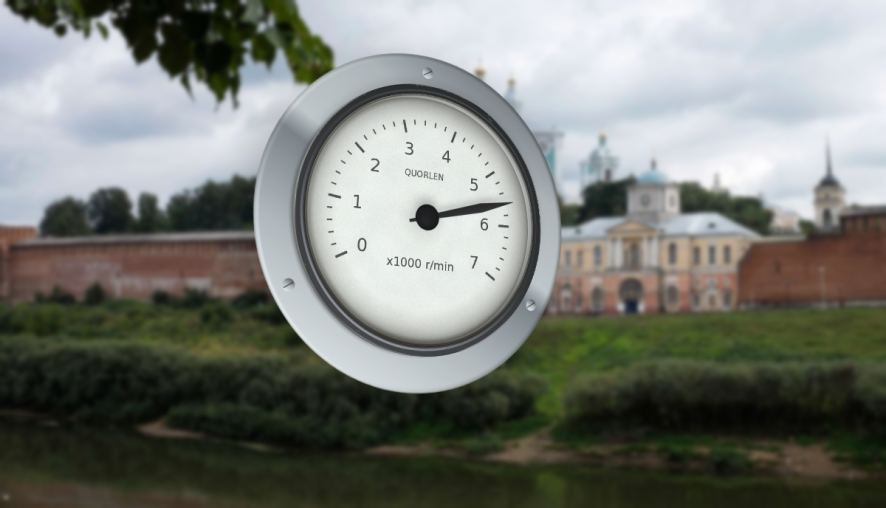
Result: 5600 rpm
